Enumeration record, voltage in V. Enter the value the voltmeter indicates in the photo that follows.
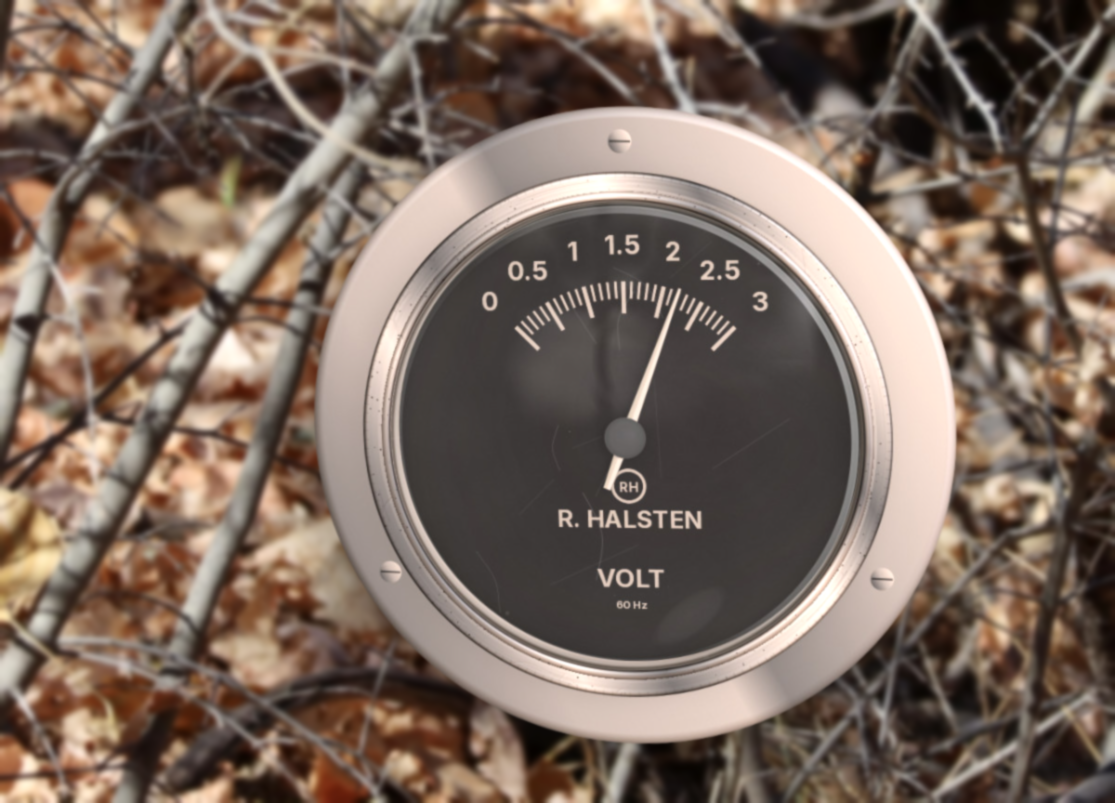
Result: 2.2 V
